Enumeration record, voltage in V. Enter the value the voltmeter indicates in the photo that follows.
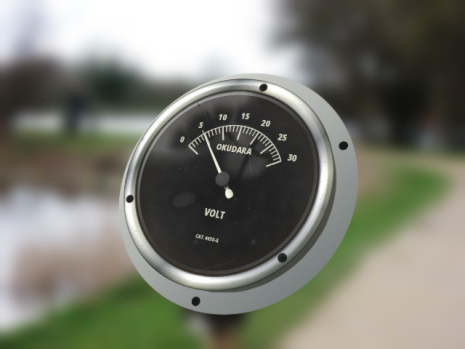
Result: 5 V
